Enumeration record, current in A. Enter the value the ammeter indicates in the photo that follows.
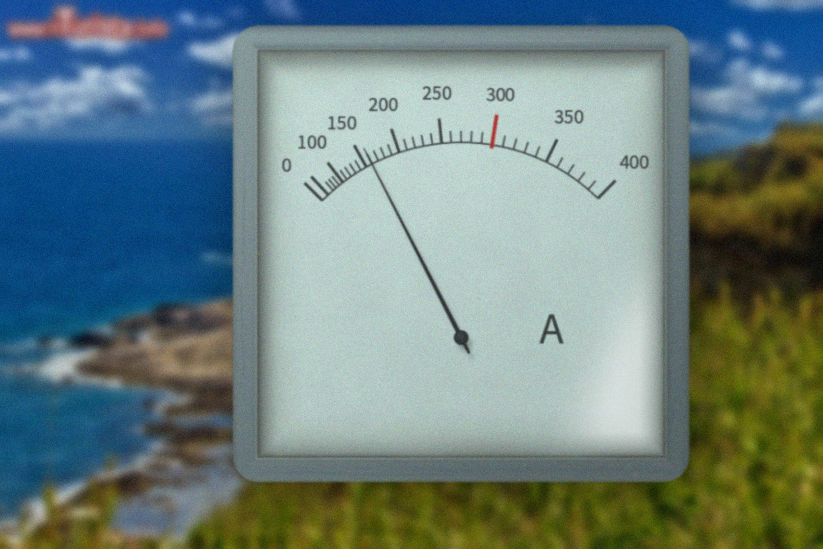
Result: 160 A
